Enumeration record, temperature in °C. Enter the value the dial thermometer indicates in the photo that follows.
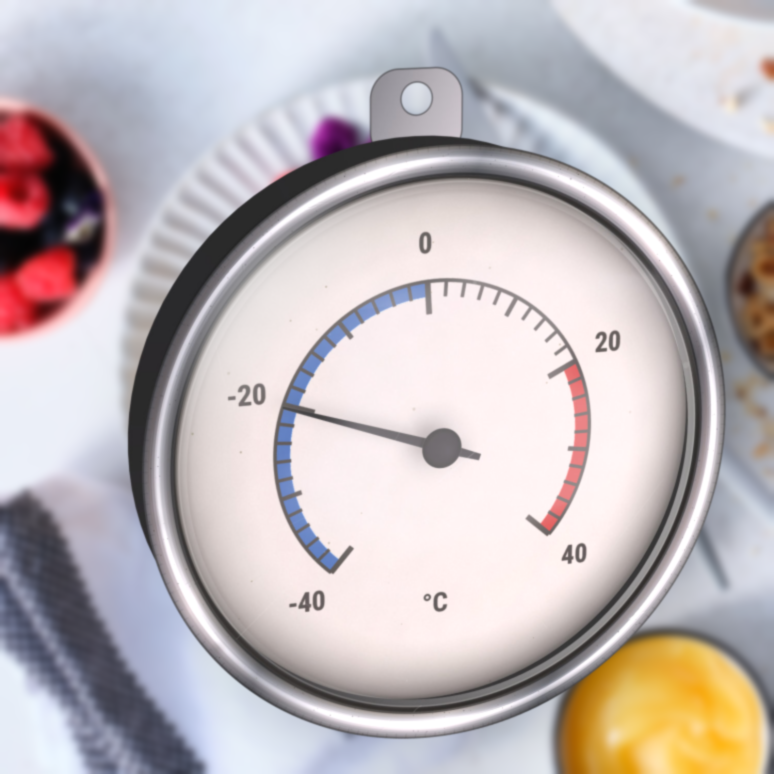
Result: -20 °C
